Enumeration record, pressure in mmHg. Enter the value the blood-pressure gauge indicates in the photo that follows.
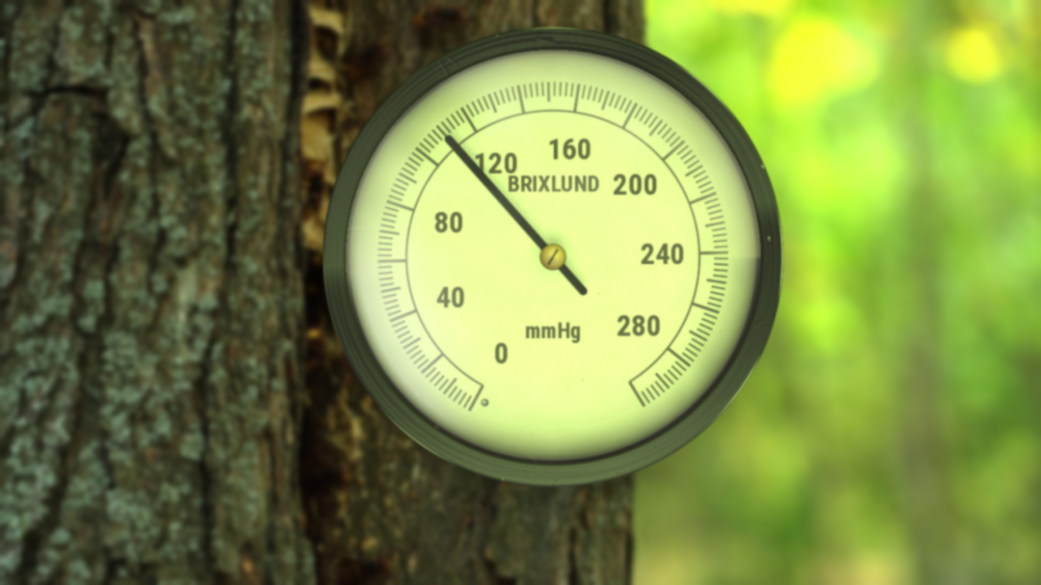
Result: 110 mmHg
